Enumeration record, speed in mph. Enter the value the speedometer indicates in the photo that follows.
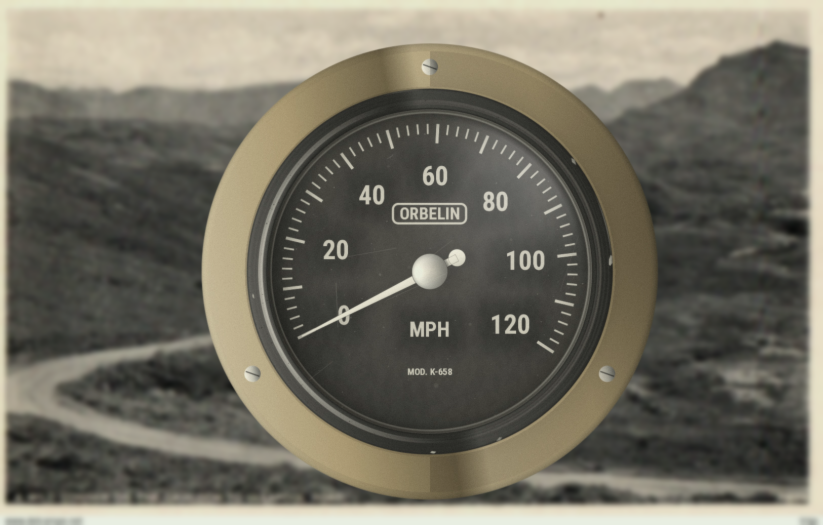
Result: 0 mph
